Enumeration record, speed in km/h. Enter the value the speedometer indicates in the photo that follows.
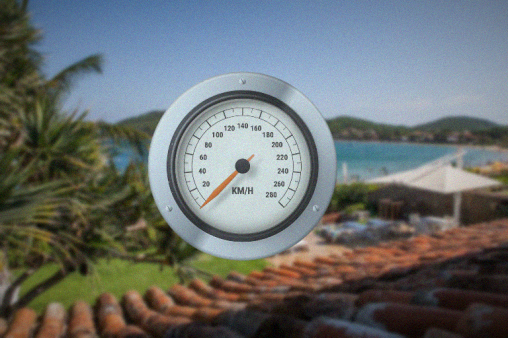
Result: 0 km/h
